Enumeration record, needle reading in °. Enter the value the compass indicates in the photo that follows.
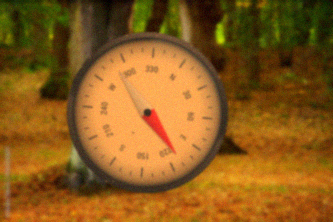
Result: 110 °
